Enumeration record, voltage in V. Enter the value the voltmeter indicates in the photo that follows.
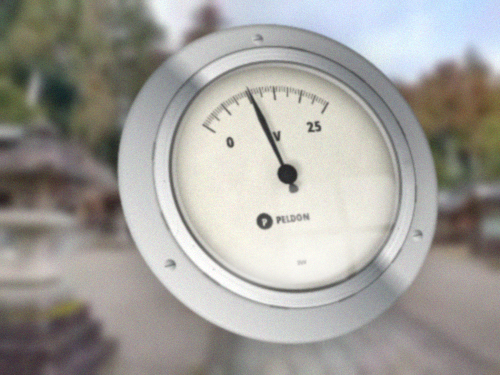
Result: 10 V
